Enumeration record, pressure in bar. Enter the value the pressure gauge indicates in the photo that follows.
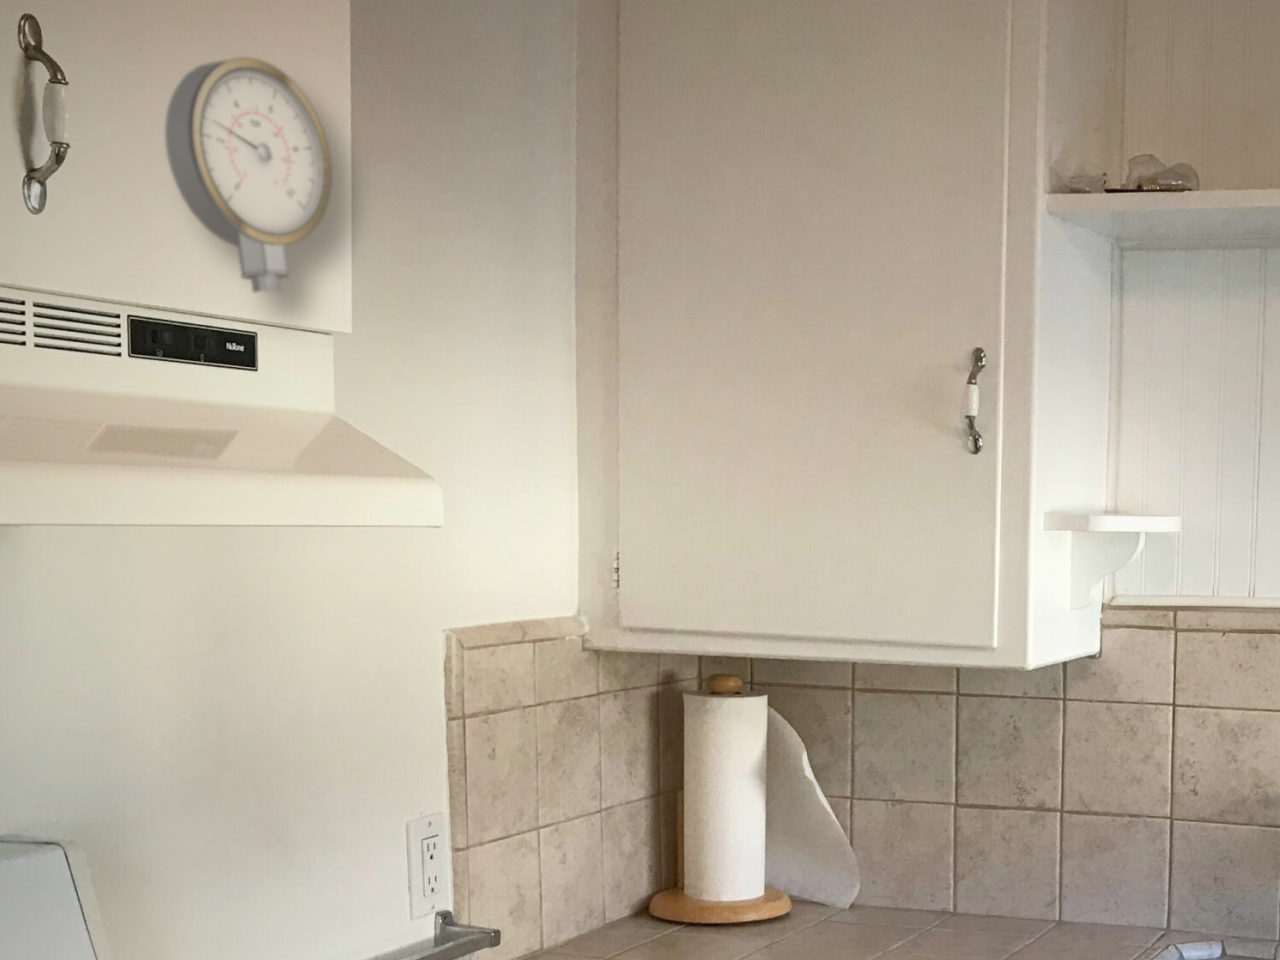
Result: 2.5 bar
